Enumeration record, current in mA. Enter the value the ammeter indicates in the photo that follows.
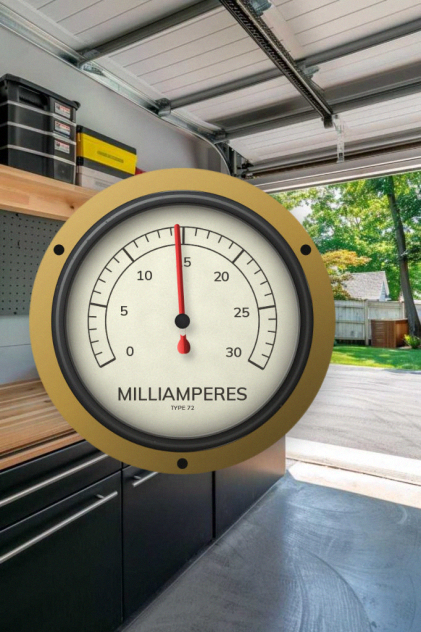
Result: 14.5 mA
